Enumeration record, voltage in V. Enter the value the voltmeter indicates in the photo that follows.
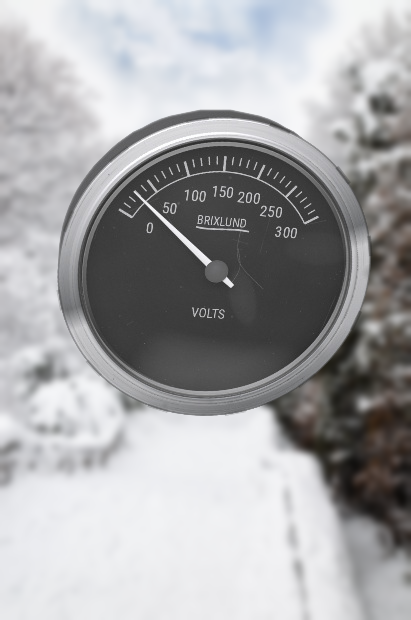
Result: 30 V
